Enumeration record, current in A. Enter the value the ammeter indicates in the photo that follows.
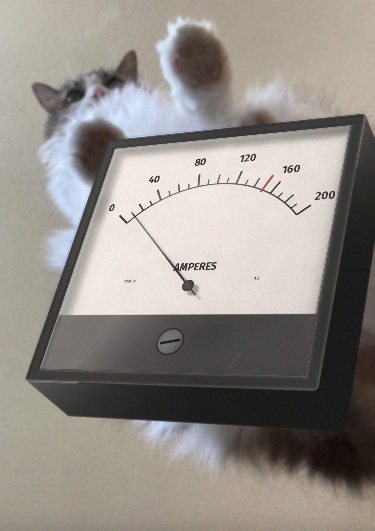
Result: 10 A
